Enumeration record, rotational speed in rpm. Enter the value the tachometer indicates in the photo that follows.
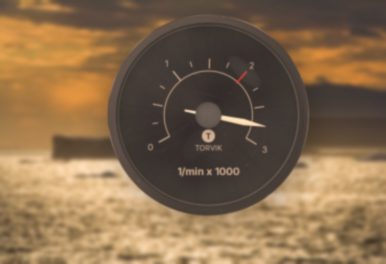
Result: 2750 rpm
